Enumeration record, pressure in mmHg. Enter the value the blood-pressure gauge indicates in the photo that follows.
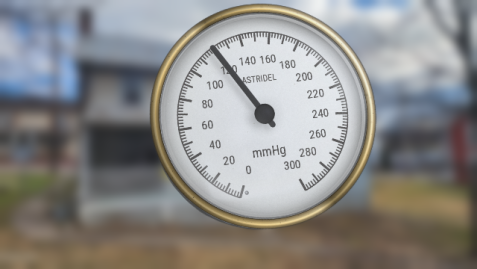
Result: 120 mmHg
